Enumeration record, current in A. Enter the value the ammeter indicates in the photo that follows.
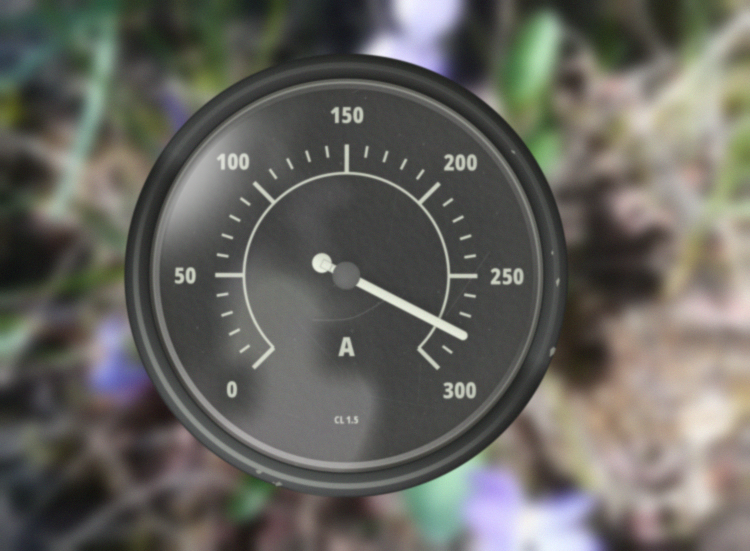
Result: 280 A
